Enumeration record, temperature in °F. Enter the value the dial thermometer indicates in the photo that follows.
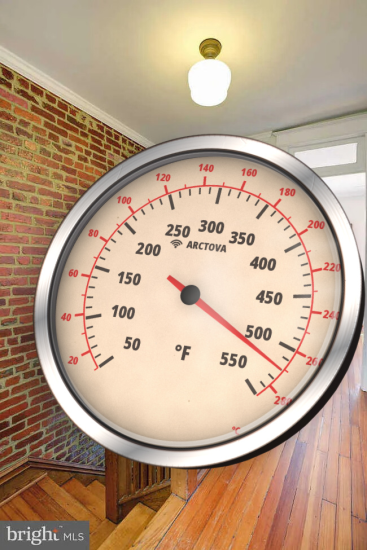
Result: 520 °F
